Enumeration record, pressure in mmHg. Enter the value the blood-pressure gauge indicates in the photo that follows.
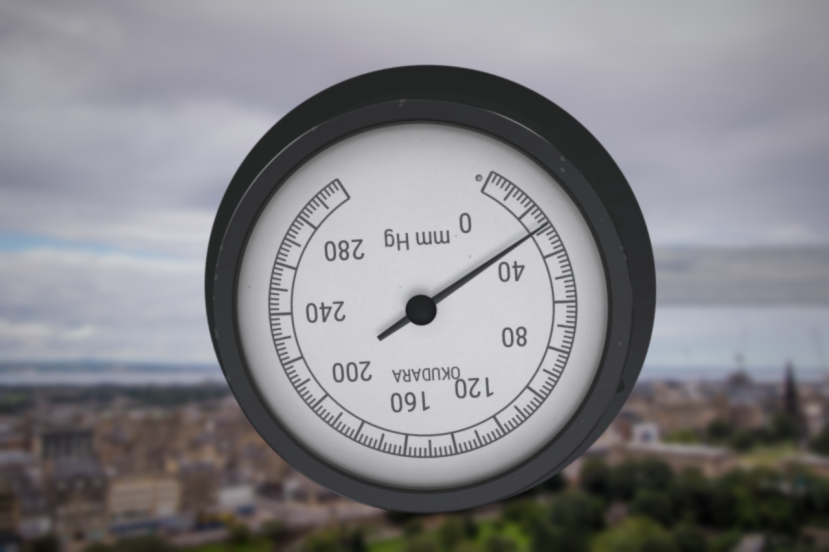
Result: 28 mmHg
